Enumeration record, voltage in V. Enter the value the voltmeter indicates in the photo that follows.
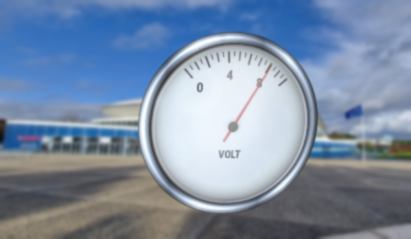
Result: 8 V
